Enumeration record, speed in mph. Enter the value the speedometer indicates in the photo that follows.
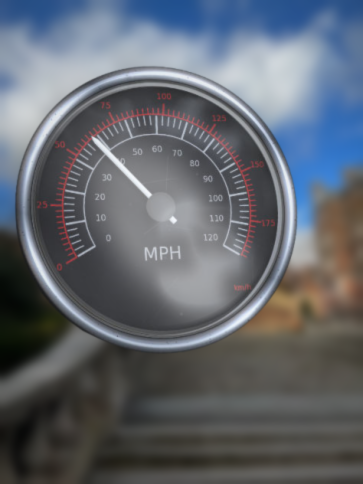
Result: 38 mph
